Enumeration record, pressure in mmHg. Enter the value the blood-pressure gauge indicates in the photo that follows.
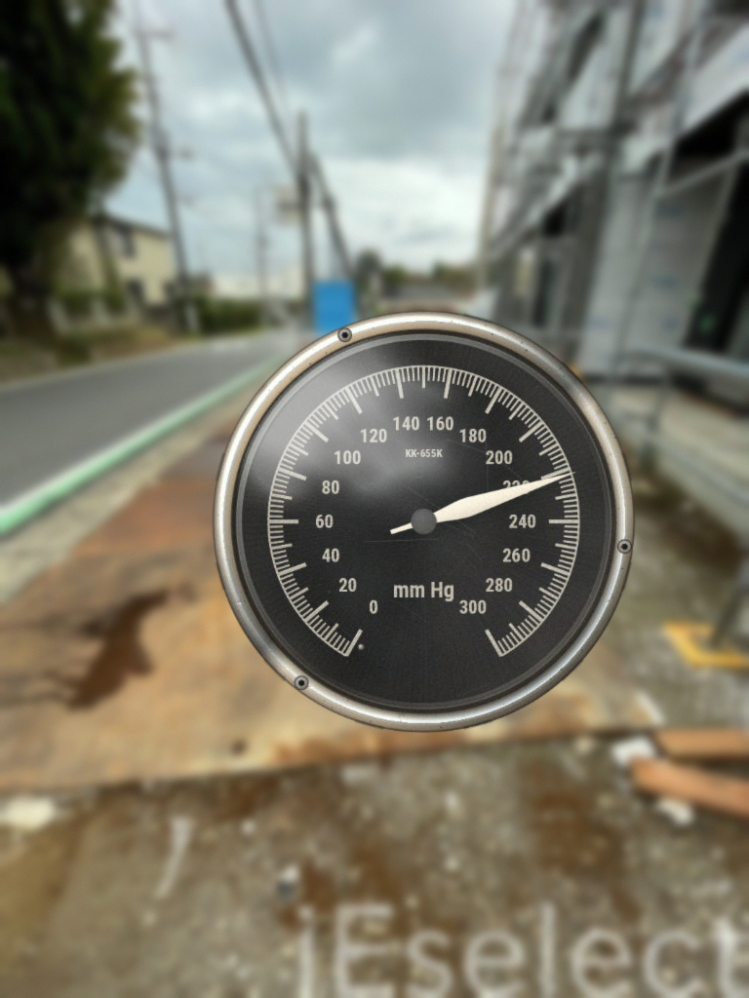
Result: 222 mmHg
